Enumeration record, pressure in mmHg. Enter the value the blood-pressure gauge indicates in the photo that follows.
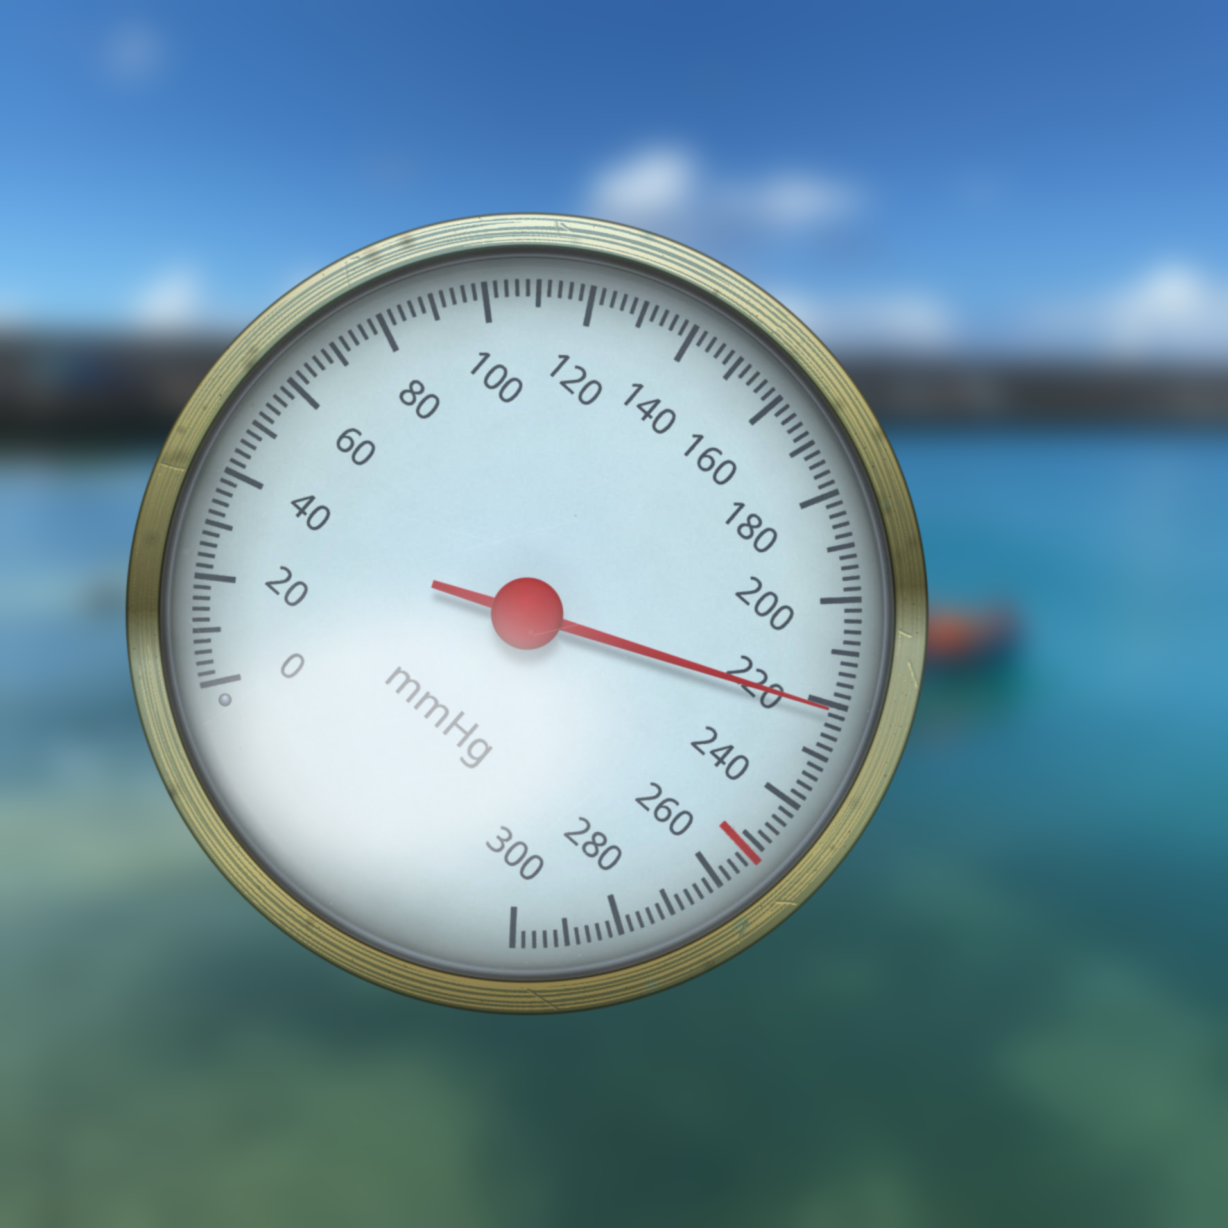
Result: 221 mmHg
